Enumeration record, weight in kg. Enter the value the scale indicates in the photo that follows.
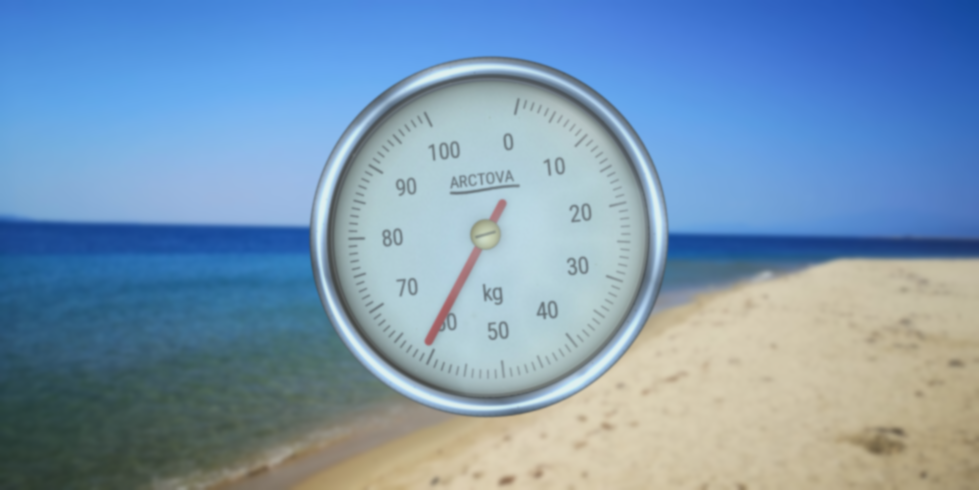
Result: 61 kg
